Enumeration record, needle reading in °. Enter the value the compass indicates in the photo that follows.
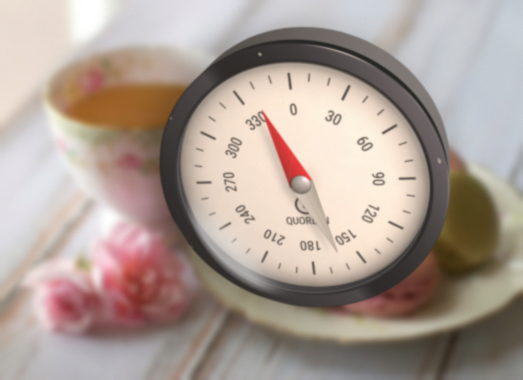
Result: 340 °
